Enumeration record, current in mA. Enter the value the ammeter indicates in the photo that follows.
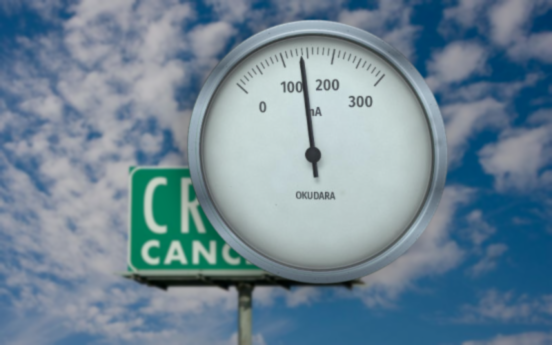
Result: 140 mA
